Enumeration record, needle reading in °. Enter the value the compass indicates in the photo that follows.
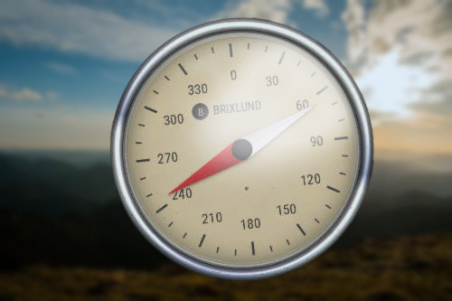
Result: 245 °
